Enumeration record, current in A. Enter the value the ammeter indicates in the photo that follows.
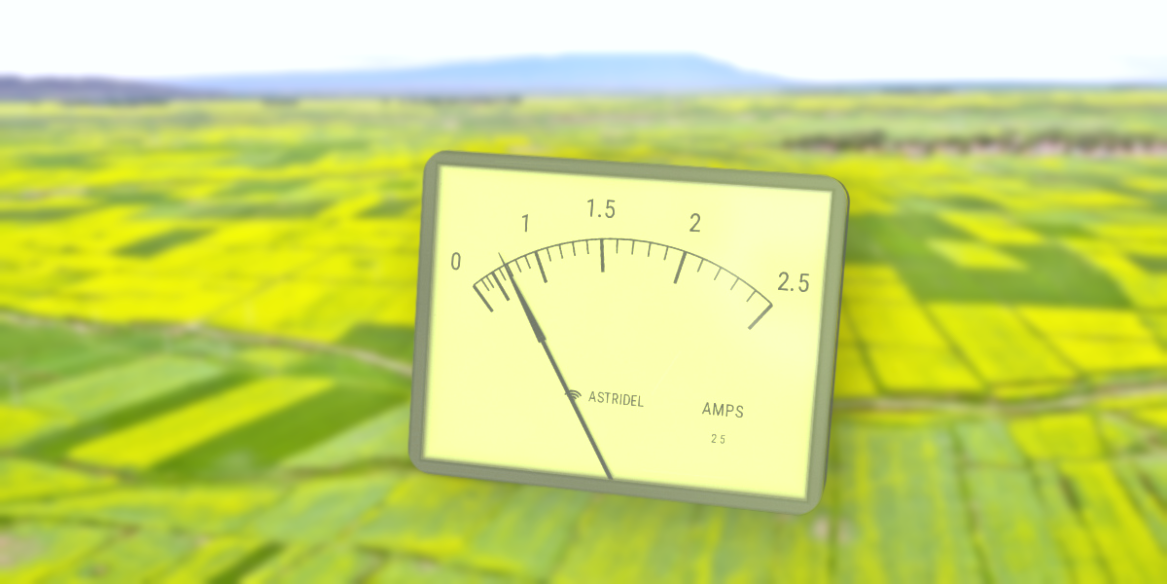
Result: 0.7 A
